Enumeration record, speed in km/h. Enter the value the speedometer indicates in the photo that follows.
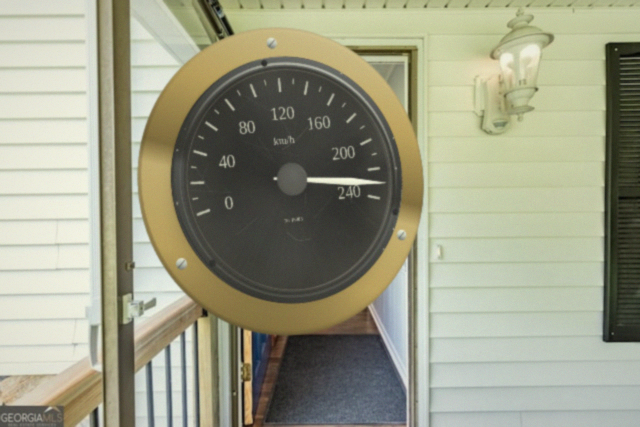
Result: 230 km/h
